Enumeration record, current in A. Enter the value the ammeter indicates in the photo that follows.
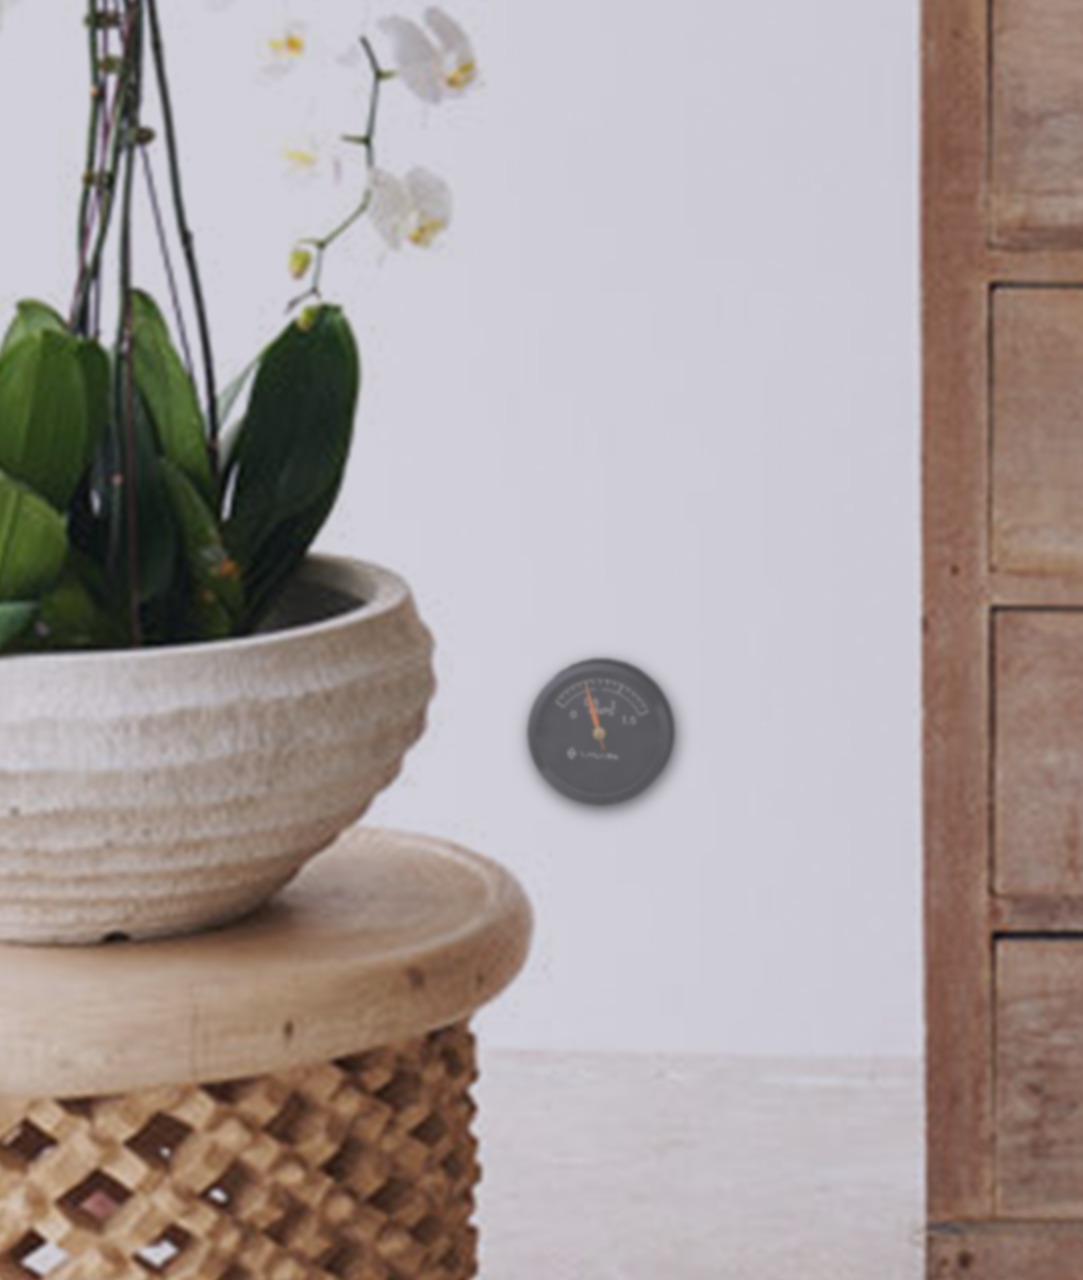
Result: 0.5 A
